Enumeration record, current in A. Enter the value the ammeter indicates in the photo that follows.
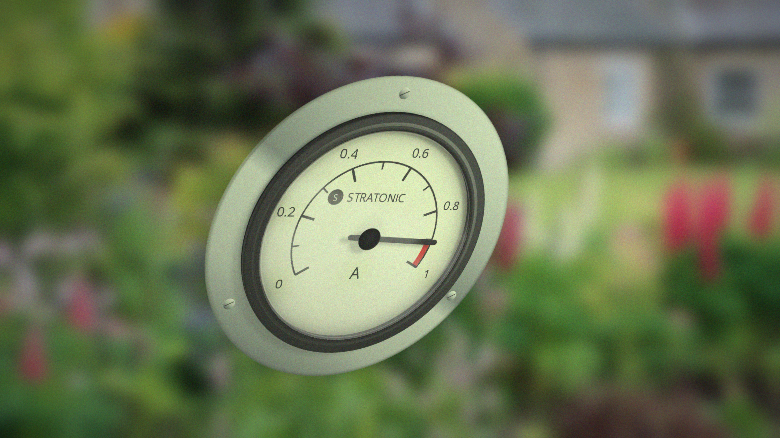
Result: 0.9 A
